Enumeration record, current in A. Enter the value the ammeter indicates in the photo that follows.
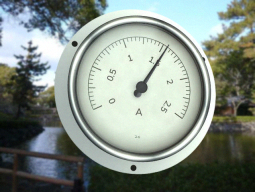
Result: 1.55 A
